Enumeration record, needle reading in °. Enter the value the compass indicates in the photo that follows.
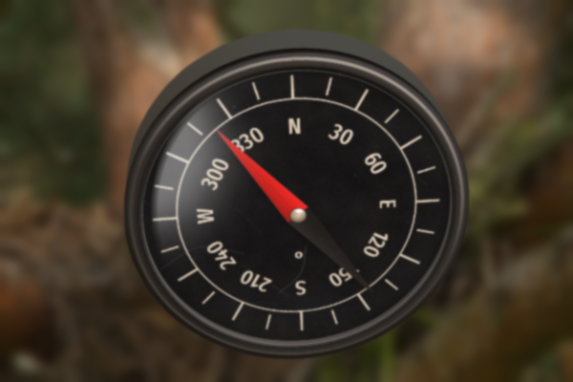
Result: 322.5 °
